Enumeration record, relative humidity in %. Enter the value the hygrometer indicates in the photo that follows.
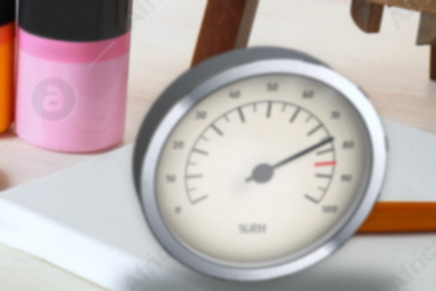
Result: 75 %
